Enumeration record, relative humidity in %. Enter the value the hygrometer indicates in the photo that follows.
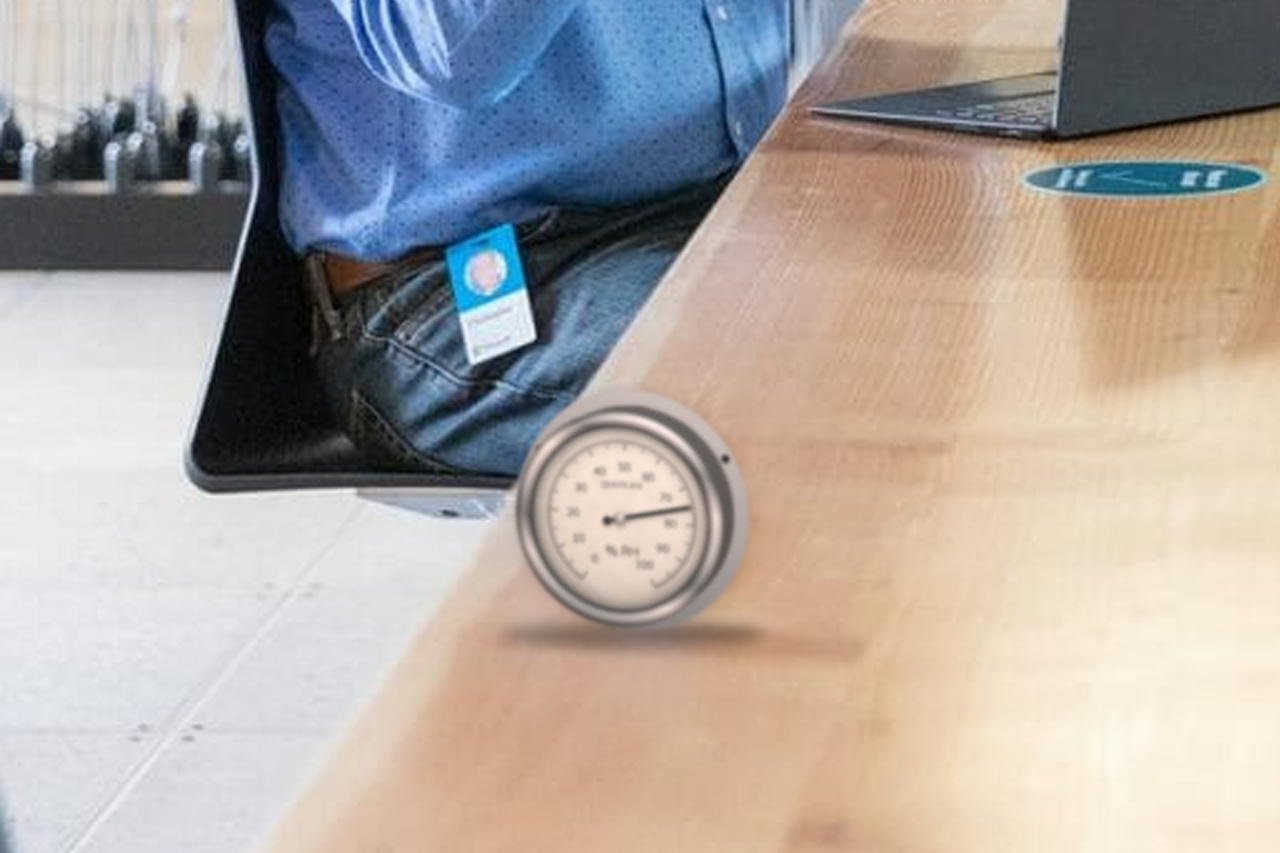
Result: 75 %
